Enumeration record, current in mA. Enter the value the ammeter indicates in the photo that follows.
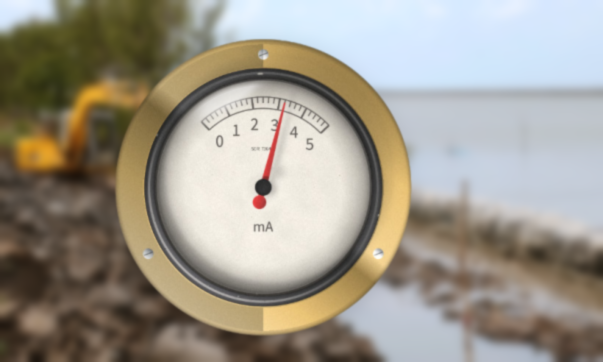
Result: 3.2 mA
